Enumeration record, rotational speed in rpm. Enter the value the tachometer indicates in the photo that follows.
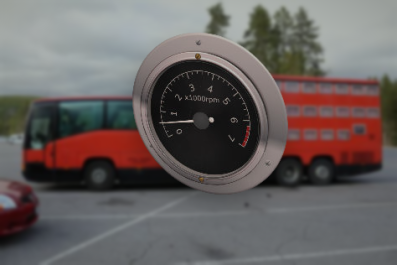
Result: 600 rpm
